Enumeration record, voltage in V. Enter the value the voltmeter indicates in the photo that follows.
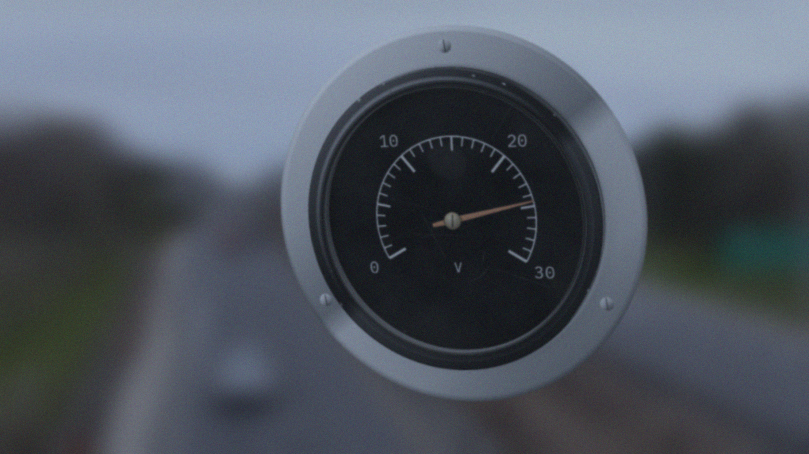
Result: 24.5 V
